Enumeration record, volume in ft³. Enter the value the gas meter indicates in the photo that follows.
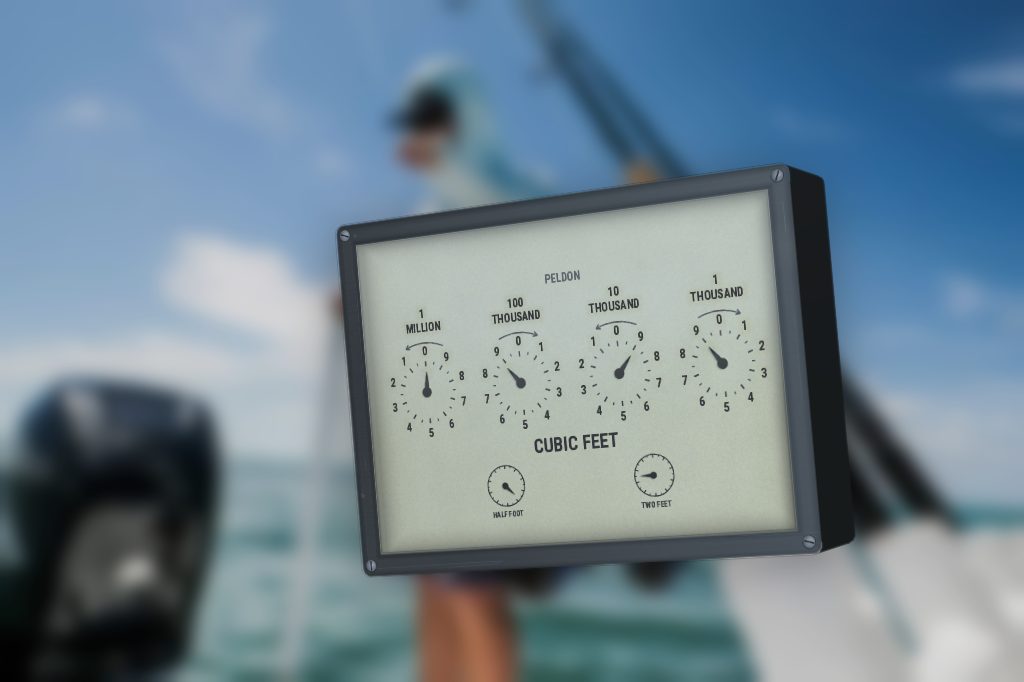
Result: 988900 ft³
